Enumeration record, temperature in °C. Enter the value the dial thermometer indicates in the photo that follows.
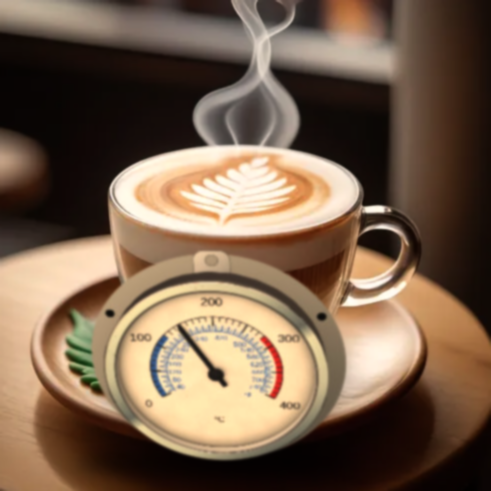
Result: 150 °C
